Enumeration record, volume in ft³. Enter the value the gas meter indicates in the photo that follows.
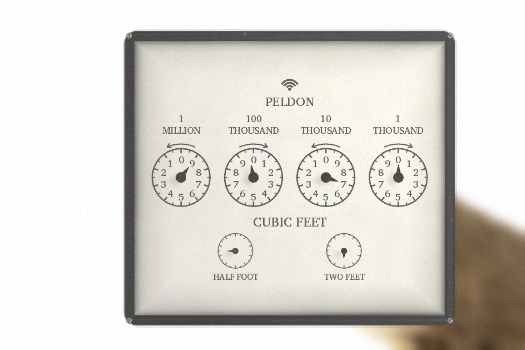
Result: 897000 ft³
